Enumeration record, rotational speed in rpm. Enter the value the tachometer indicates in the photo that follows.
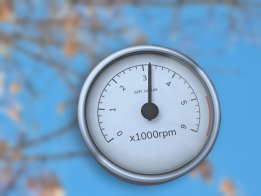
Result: 3200 rpm
